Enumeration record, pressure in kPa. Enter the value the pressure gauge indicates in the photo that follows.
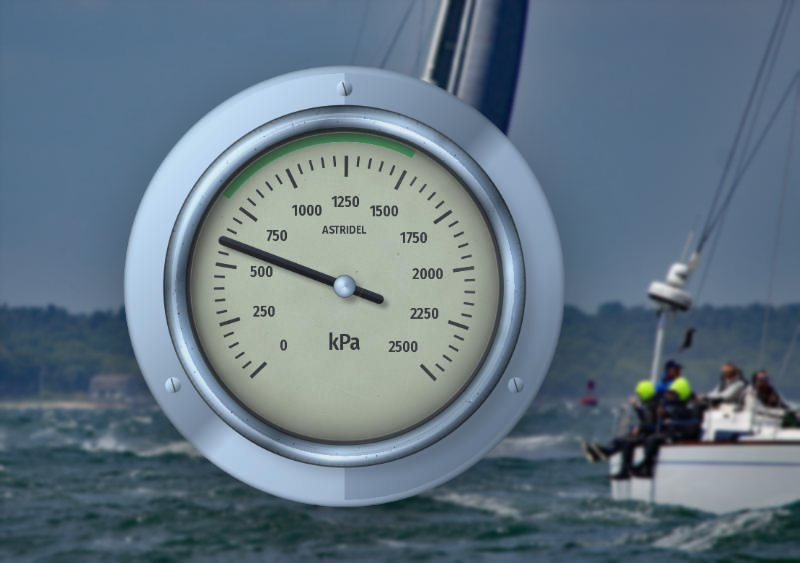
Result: 600 kPa
